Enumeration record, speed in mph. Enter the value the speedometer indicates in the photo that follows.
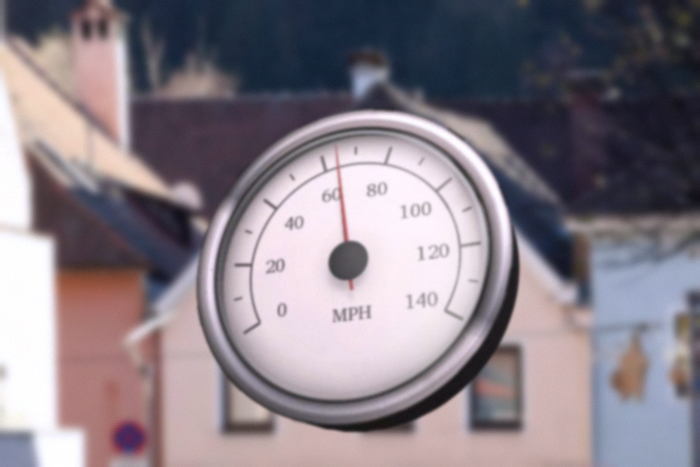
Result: 65 mph
